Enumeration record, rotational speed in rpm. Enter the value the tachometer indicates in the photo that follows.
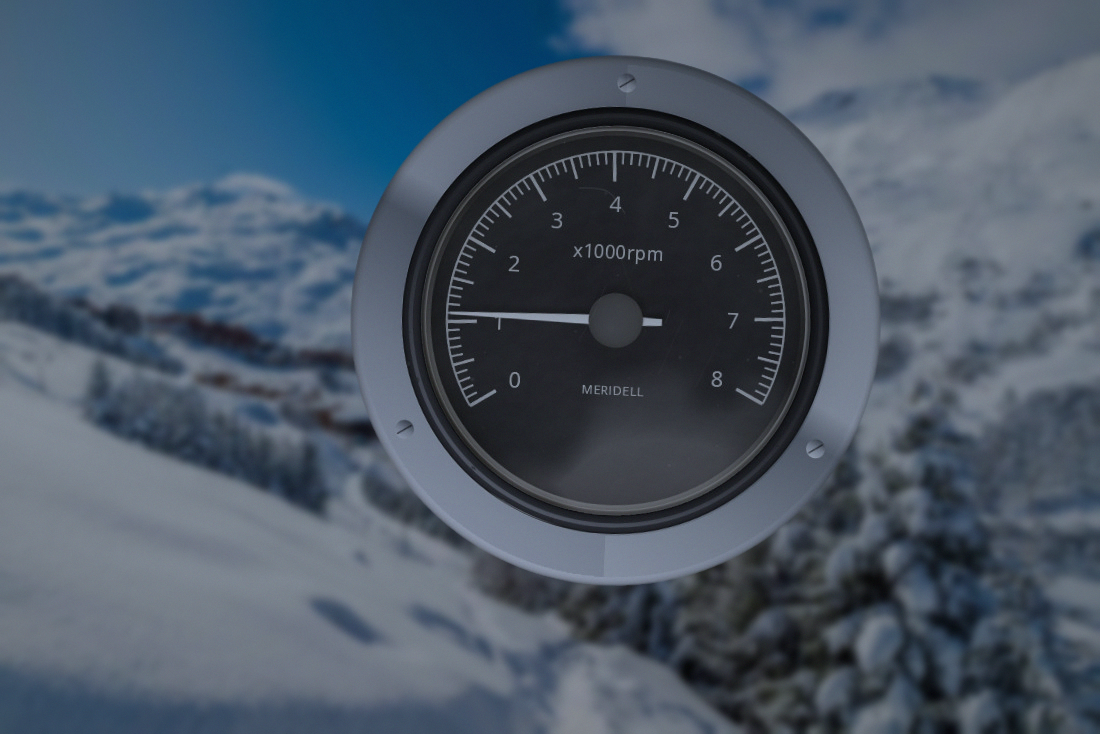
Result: 1100 rpm
